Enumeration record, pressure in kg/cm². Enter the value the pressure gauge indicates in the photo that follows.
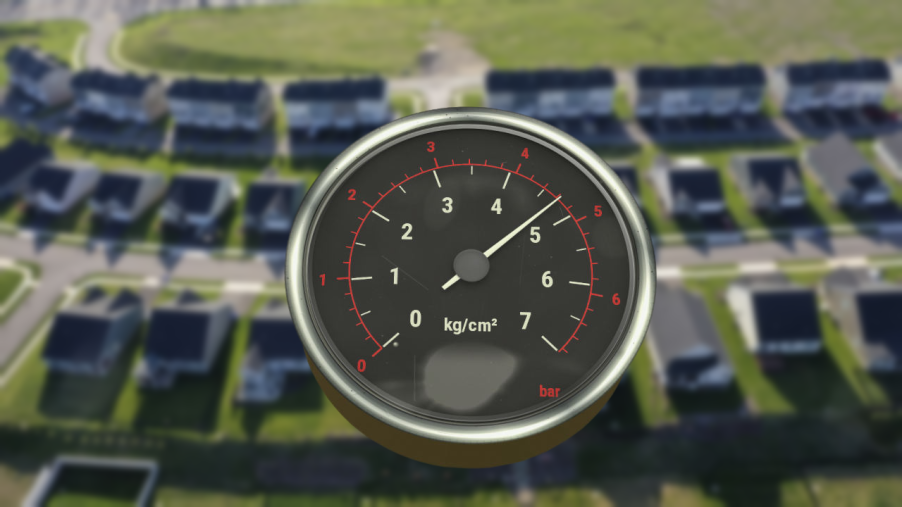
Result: 4.75 kg/cm²
